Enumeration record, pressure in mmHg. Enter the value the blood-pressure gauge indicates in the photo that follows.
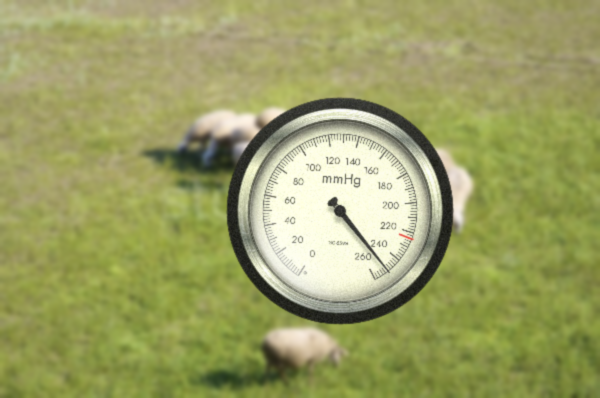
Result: 250 mmHg
